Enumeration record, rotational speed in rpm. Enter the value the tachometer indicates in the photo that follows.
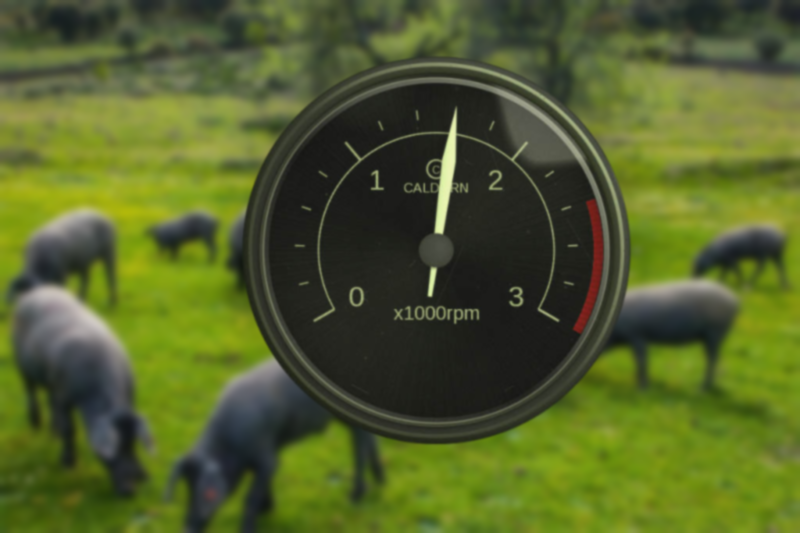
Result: 1600 rpm
